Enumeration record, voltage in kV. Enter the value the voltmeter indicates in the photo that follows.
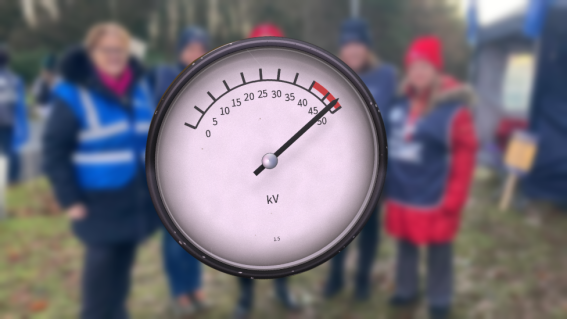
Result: 47.5 kV
